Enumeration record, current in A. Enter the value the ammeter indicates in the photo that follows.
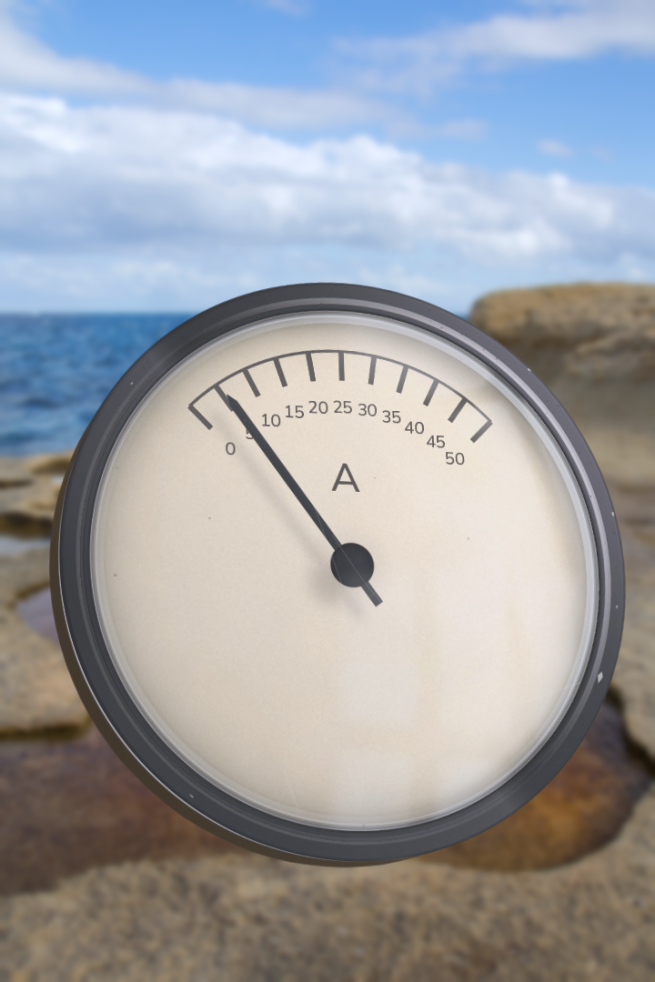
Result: 5 A
